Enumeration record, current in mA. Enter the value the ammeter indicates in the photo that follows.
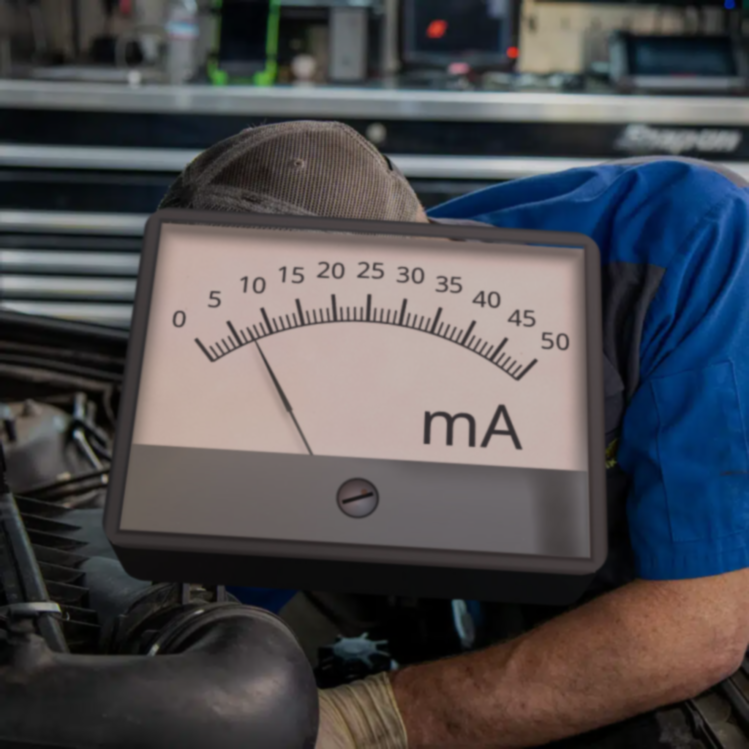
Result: 7 mA
